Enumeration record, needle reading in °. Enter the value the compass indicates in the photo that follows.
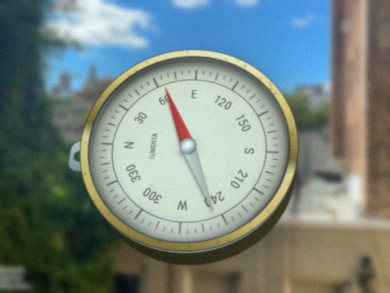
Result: 65 °
